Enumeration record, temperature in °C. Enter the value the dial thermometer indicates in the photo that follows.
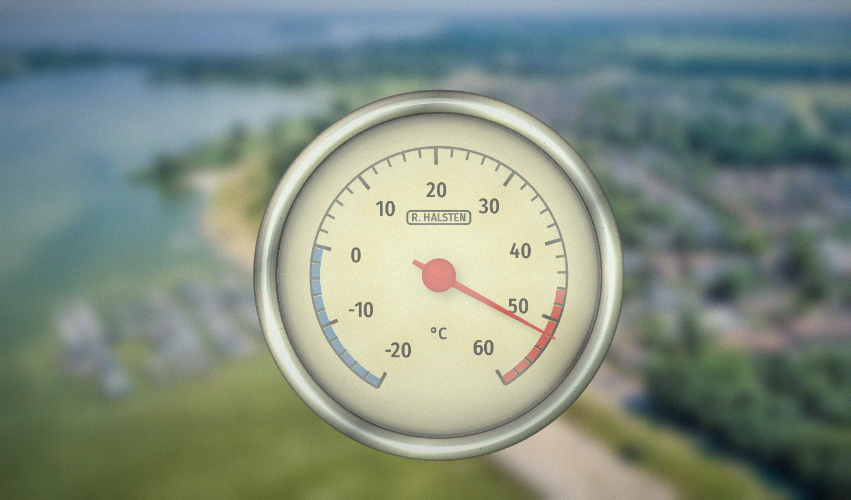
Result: 52 °C
